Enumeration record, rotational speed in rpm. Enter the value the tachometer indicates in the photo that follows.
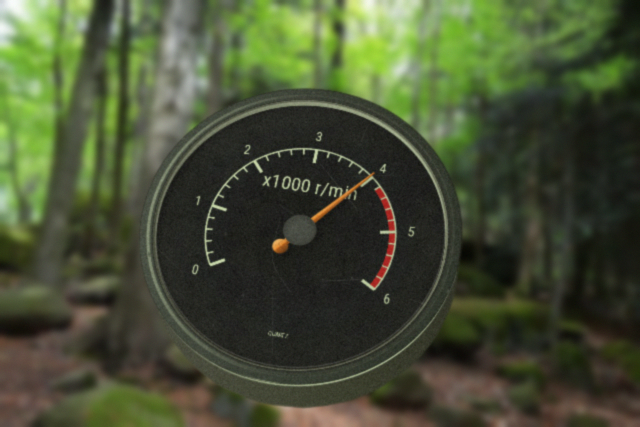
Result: 4000 rpm
